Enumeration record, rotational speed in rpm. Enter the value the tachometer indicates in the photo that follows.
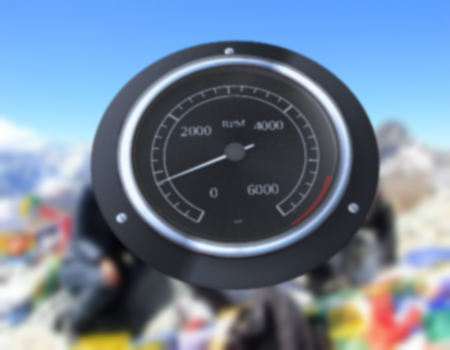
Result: 800 rpm
